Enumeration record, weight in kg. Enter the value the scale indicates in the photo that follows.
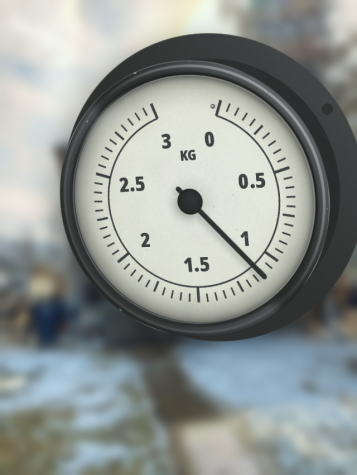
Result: 1.1 kg
